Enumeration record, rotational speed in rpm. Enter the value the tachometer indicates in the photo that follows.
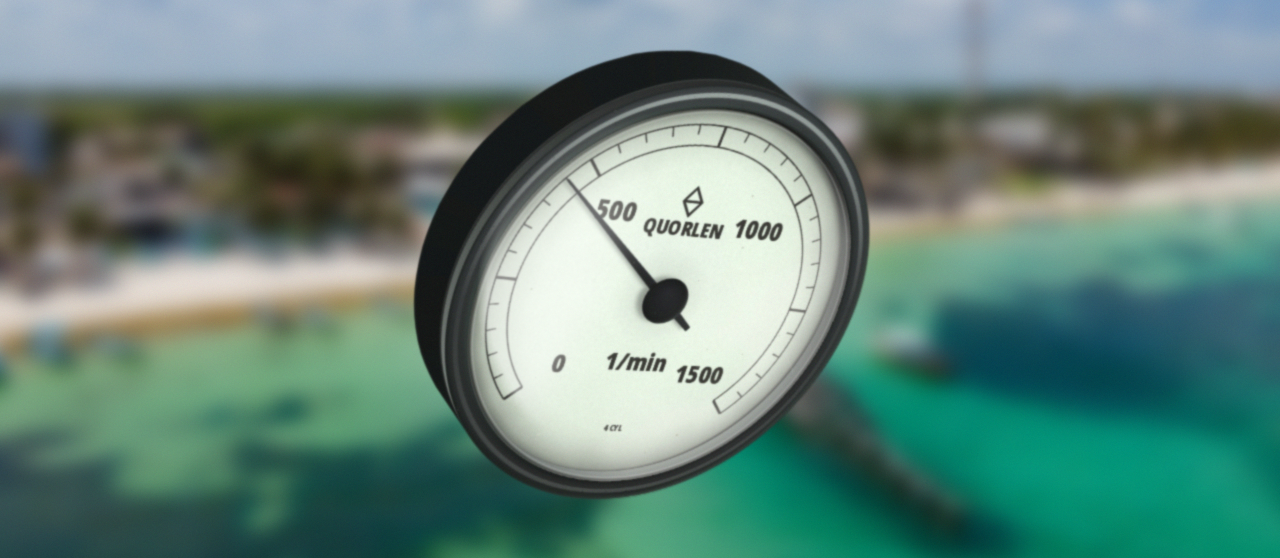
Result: 450 rpm
